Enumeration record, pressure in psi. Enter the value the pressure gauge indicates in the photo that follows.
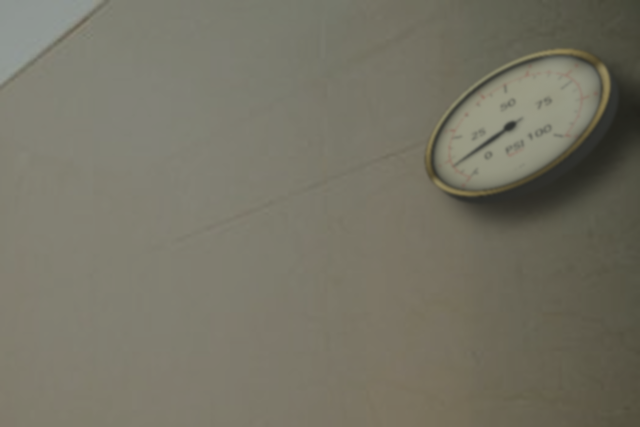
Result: 10 psi
